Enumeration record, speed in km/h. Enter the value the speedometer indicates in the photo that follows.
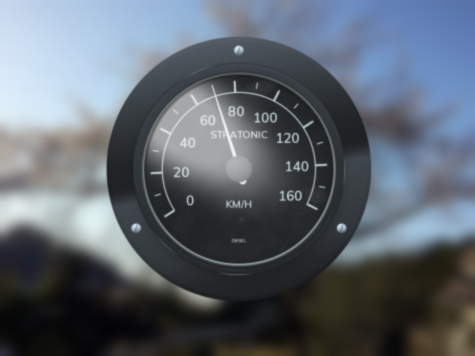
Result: 70 km/h
